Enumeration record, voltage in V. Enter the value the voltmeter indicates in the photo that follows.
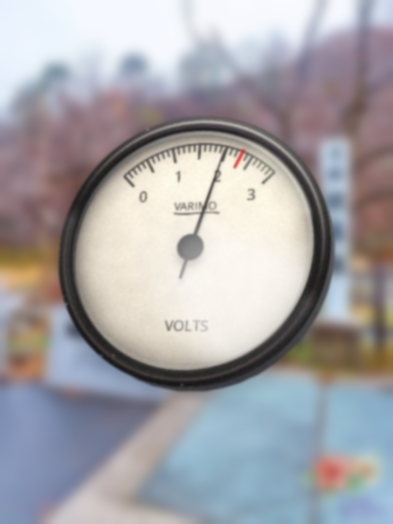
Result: 2 V
